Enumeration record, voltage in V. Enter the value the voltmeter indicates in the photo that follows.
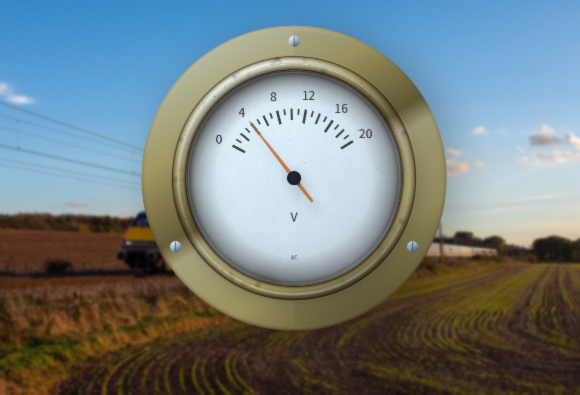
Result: 4 V
